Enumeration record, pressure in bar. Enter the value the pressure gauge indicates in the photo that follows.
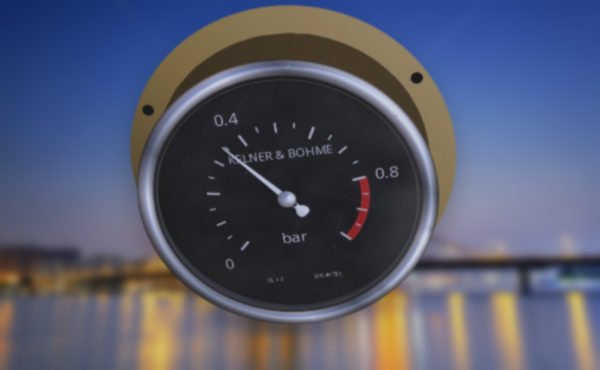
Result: 0.35 bar
